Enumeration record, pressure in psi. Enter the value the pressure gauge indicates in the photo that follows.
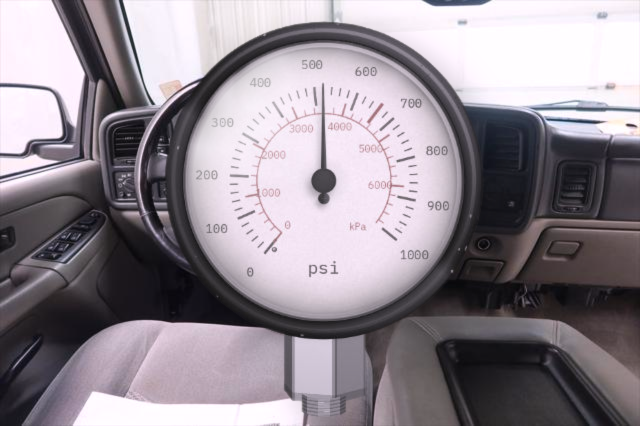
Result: 520 psi
